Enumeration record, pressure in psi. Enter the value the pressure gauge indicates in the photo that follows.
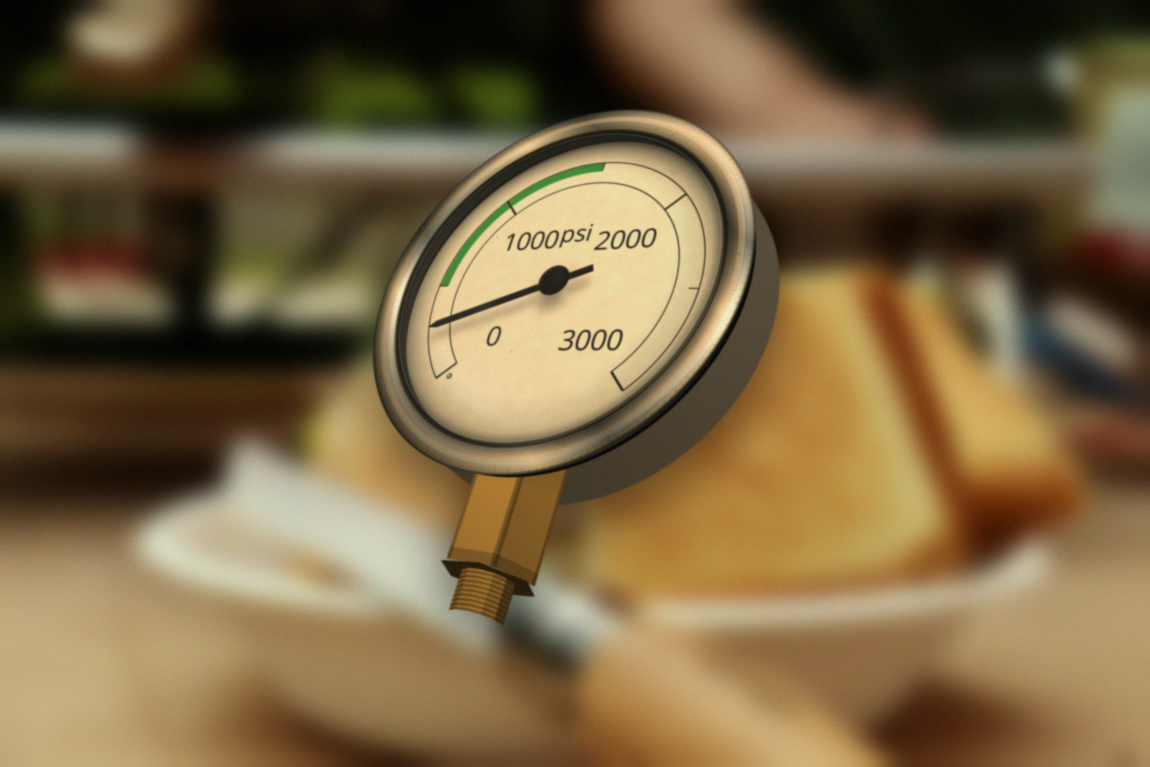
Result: 250 psi
